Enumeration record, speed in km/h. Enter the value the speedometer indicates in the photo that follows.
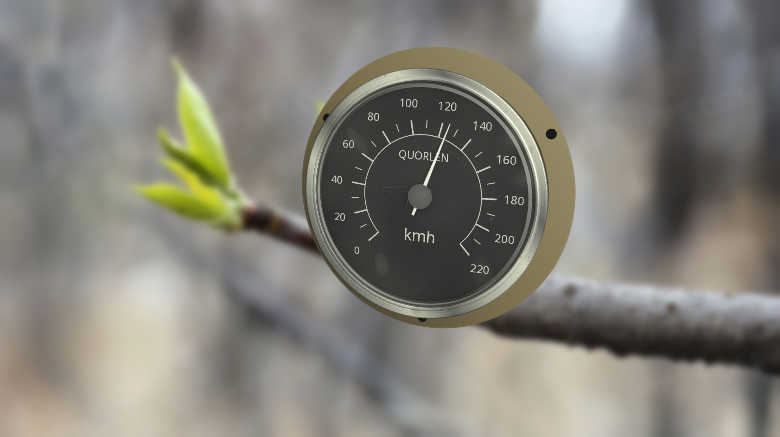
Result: 125 km/h
